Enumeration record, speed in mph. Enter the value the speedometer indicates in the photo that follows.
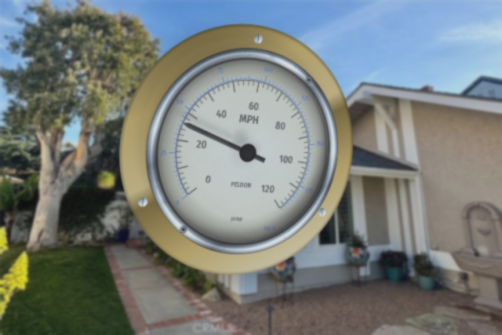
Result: 26 mph
